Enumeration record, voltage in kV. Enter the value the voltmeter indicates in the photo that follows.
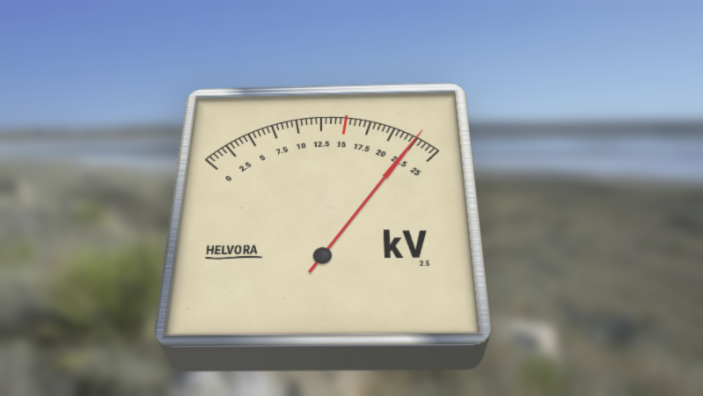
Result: 22.5 kV
